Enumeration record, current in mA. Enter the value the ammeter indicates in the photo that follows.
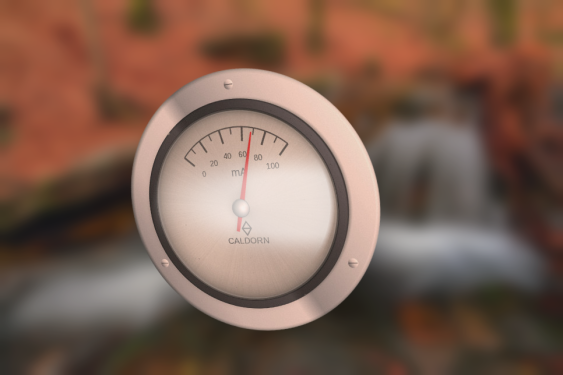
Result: 70 mA
